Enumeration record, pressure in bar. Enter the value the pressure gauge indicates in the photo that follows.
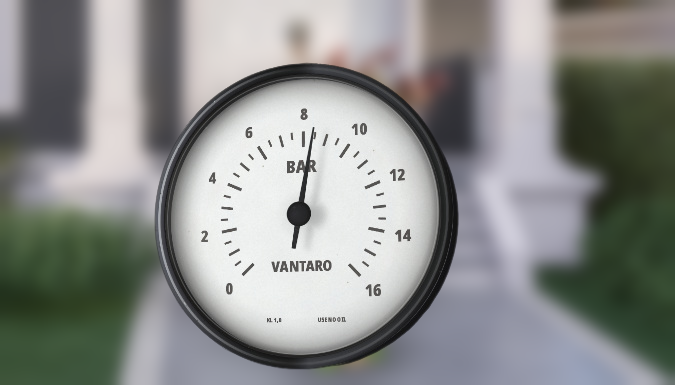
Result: 8.5 bar
